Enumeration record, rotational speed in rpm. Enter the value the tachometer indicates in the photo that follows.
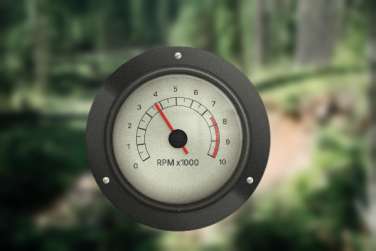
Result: 3750 rpm
